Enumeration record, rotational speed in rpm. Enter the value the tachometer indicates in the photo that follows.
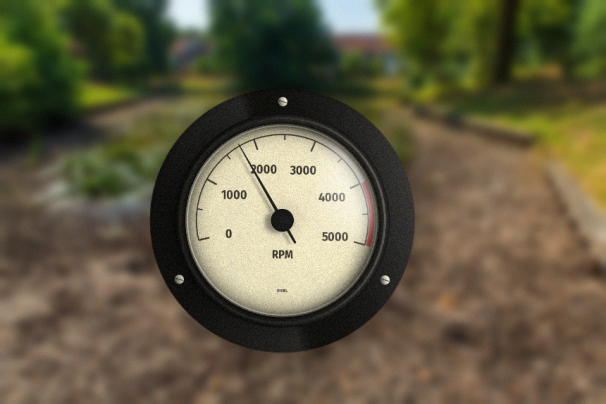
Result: 1750 rpm
